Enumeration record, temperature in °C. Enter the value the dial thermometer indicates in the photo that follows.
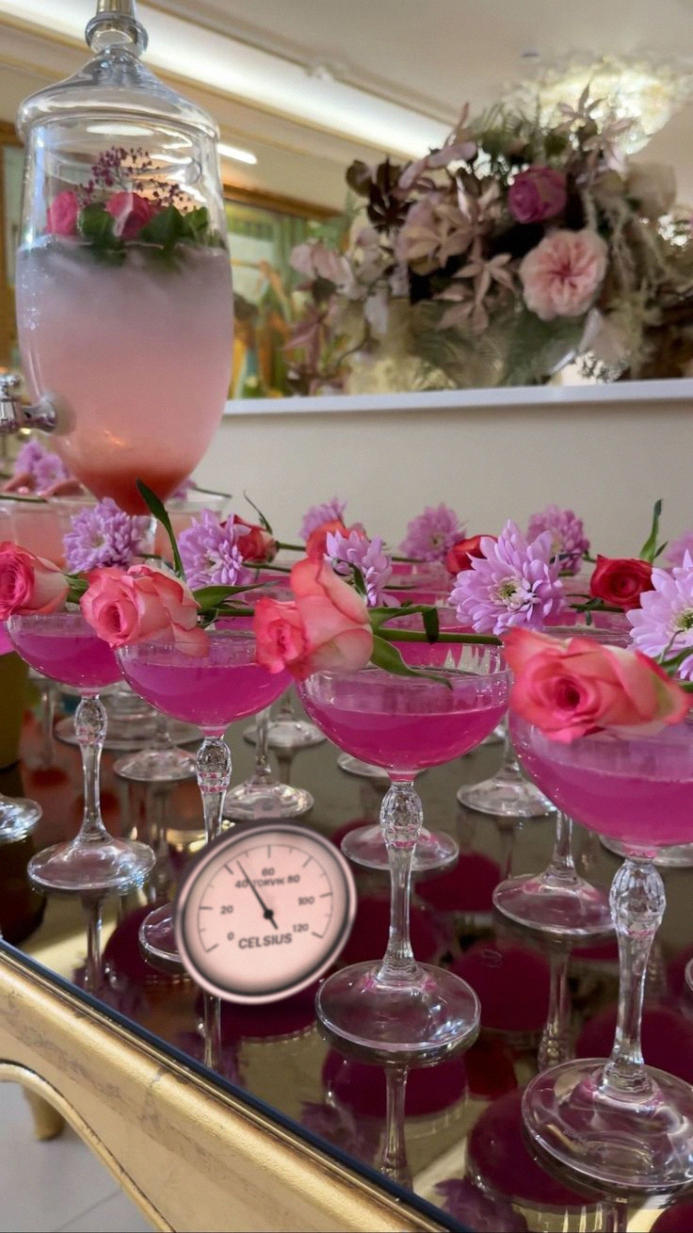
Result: 45 °C
